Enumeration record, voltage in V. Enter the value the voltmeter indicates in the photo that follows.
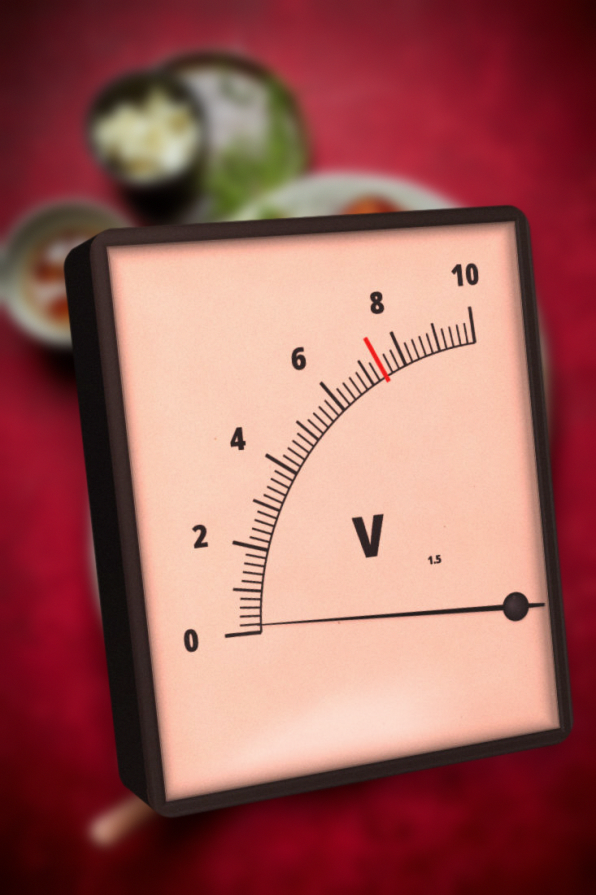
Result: 0.2 V
